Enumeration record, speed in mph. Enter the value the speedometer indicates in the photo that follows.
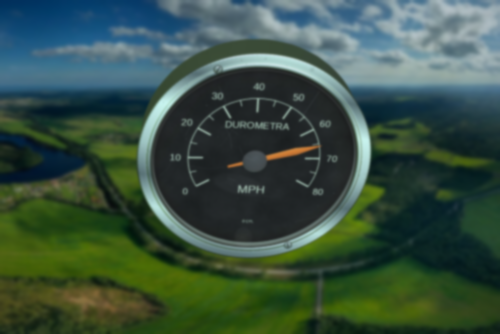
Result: 65 mph
